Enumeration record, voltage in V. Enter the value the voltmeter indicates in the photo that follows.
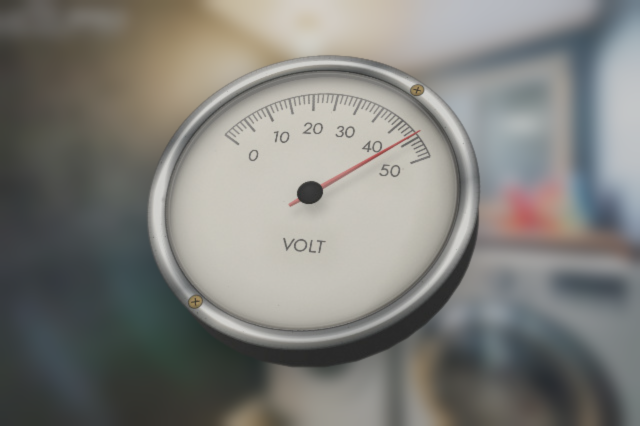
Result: 45 V
